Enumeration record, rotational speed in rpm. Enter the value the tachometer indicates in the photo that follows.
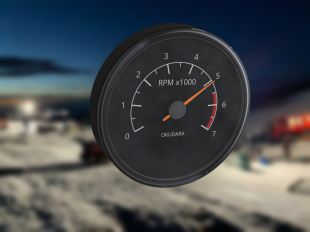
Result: 5000 rpm
